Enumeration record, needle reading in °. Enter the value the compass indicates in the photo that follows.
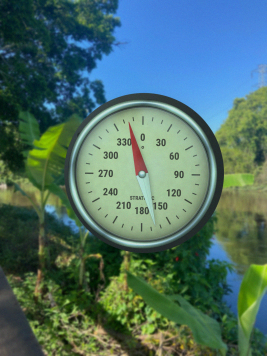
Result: 345 °
